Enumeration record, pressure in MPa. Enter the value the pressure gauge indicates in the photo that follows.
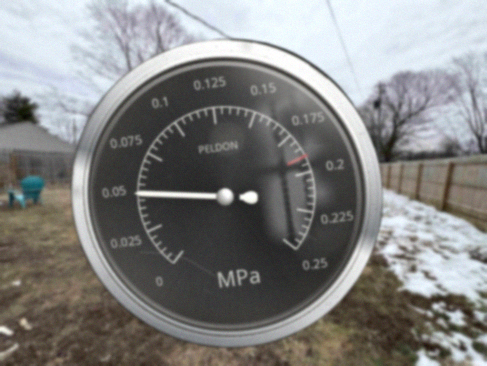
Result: 0.05 MPa
